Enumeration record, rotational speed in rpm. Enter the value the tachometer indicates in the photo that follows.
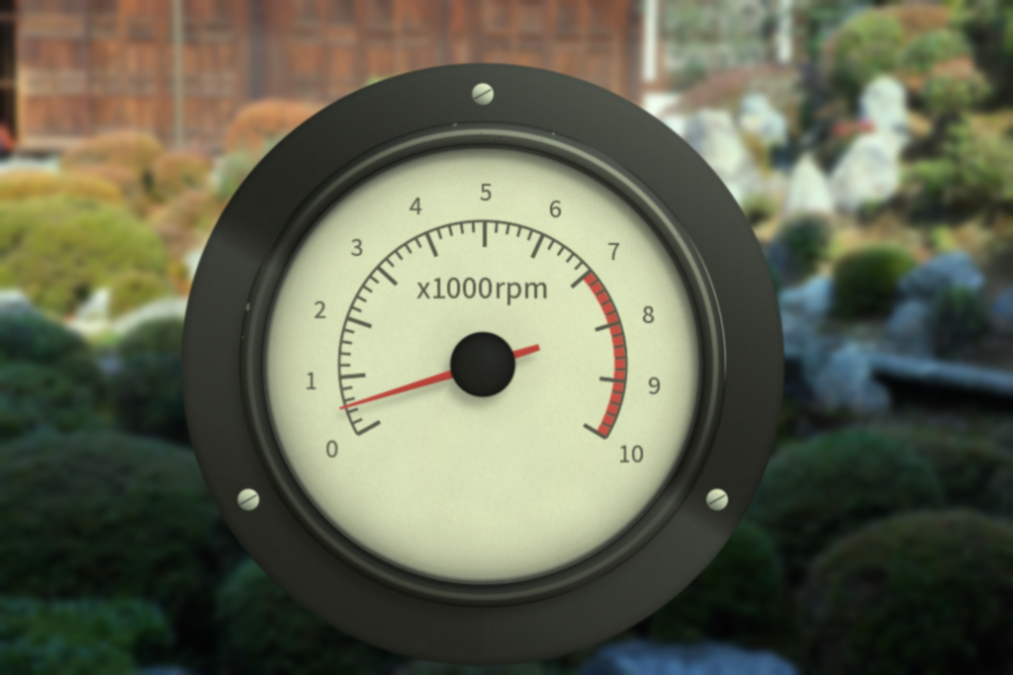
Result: 500 rpm
